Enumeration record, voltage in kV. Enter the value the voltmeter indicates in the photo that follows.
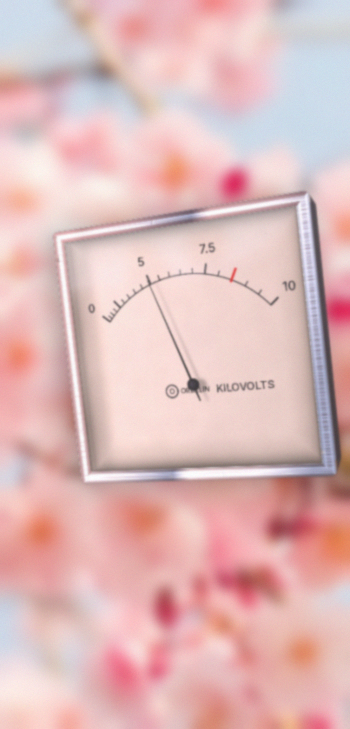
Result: 5 kV
